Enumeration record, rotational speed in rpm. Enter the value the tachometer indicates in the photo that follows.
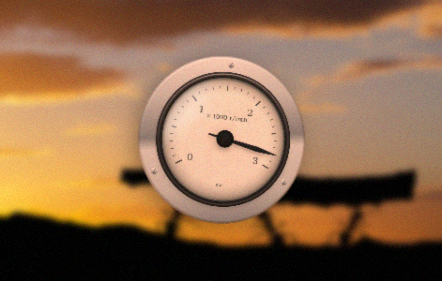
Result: 2800 rpm
